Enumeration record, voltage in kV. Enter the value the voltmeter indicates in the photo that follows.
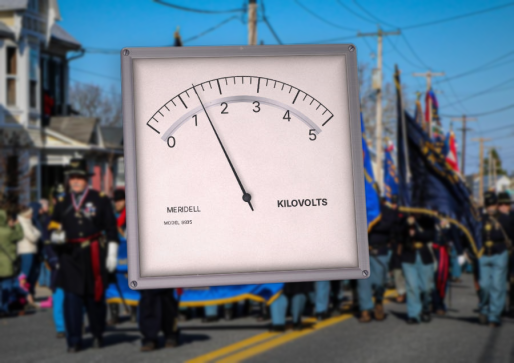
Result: 1.4 kV
